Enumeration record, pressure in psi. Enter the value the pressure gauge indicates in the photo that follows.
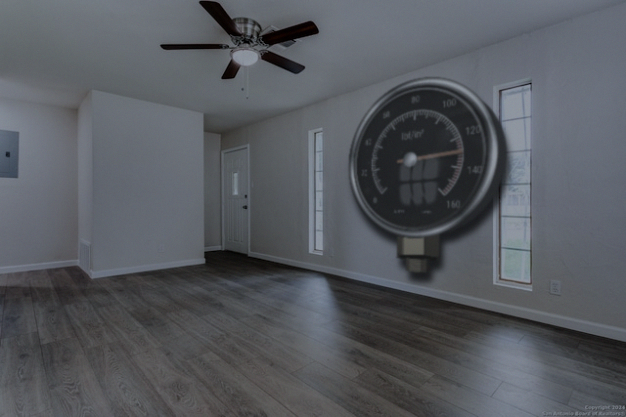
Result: 130 psi
